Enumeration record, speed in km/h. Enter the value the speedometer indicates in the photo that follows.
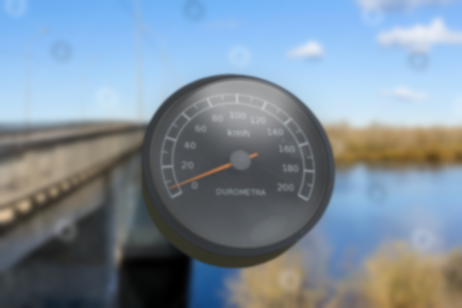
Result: 5 km/h
